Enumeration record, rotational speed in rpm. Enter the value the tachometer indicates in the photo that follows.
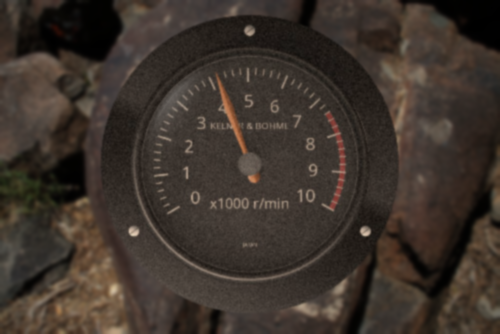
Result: 4200 rpm
